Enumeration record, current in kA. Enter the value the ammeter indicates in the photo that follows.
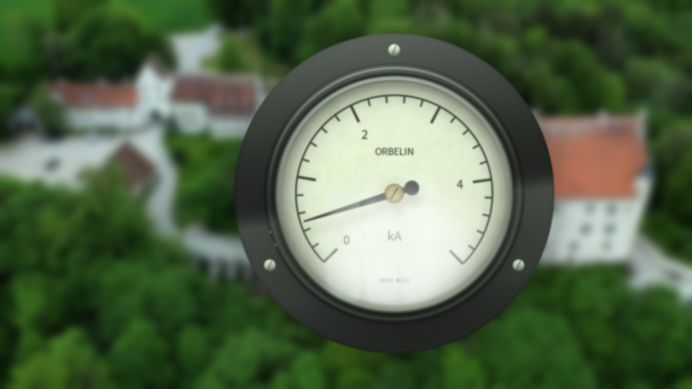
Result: 0.5 kA
